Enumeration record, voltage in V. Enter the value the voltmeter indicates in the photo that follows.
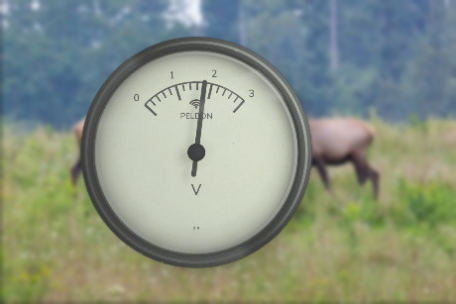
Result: 1.8 V
